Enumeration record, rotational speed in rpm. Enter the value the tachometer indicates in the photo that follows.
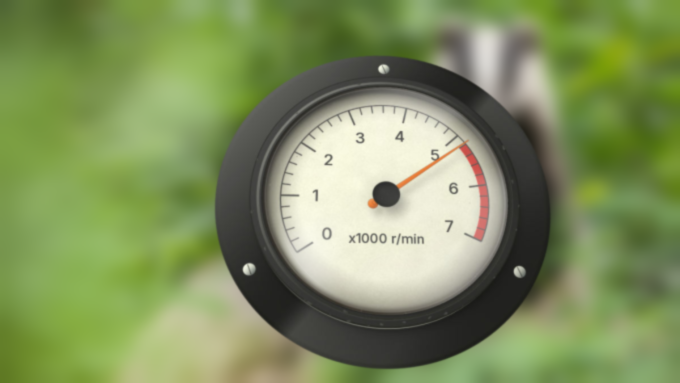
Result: 5200 rpm
